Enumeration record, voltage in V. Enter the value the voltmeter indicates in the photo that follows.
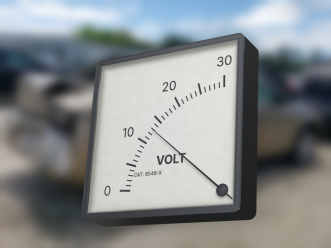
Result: 13 V
